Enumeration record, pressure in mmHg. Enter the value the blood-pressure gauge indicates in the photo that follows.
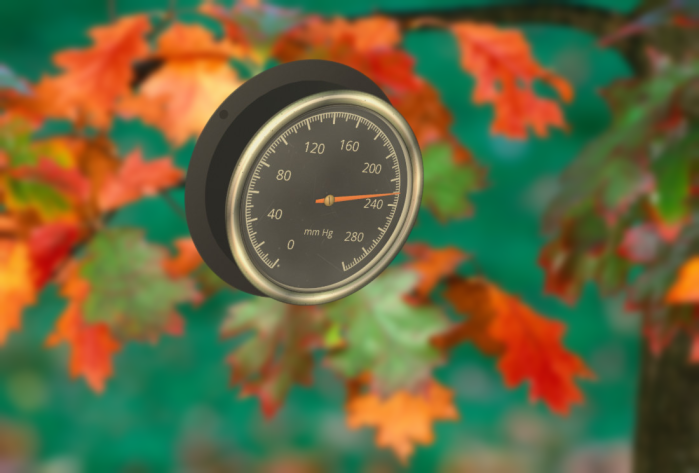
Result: 230 mmHg
